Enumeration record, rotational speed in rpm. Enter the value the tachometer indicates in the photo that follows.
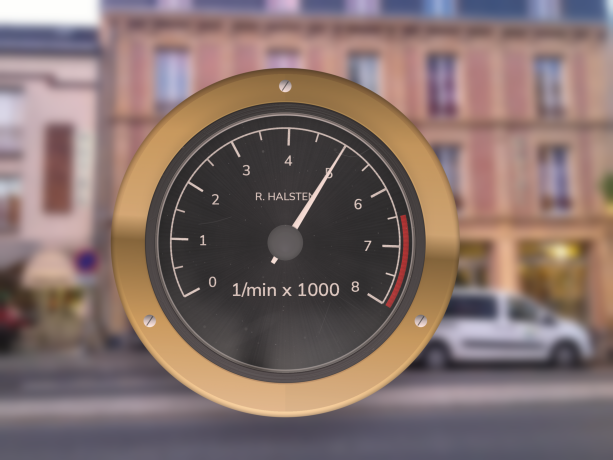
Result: 5000 rpm
